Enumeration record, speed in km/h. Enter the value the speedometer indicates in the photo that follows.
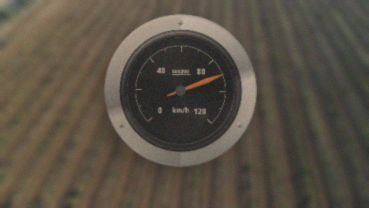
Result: 90 km/h
